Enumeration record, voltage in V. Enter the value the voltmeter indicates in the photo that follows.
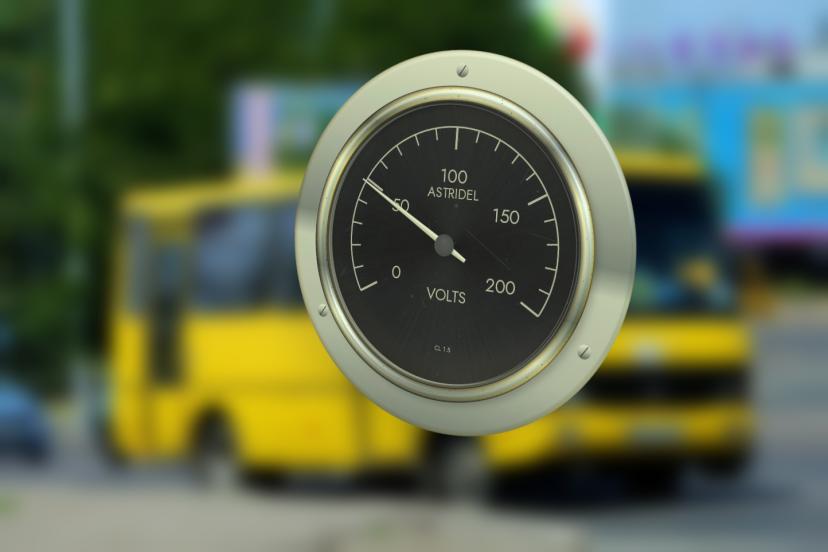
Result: 50 V
